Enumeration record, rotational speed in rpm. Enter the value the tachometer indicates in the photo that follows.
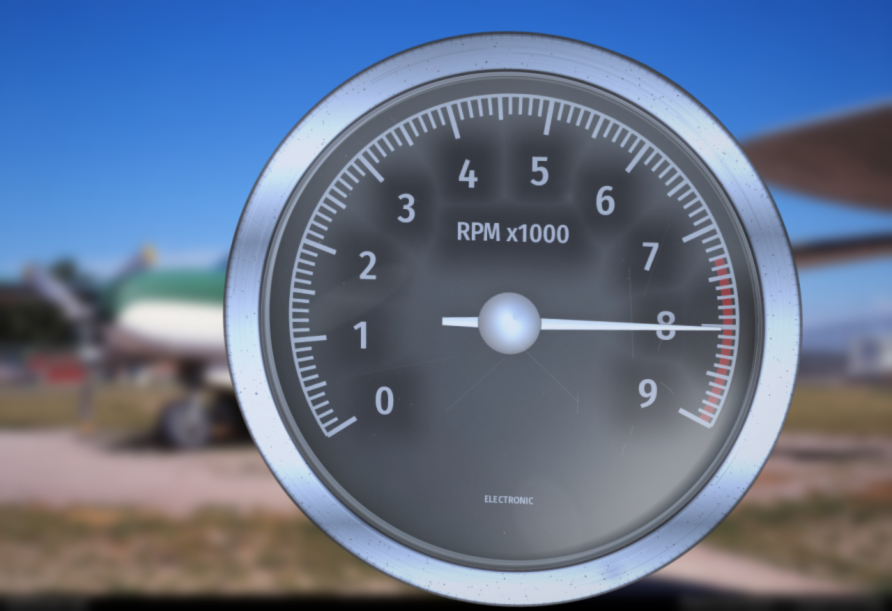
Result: 8000 rpm
